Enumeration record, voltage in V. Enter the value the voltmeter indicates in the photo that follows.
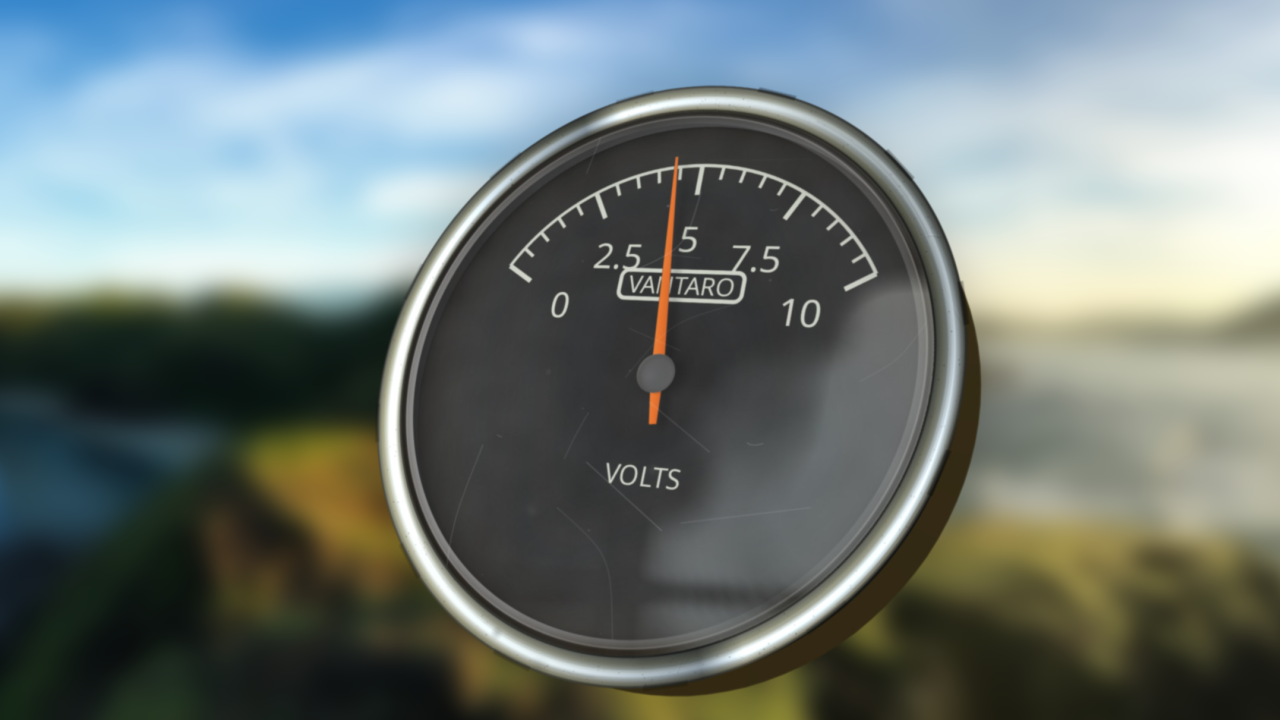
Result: 4.5 V
